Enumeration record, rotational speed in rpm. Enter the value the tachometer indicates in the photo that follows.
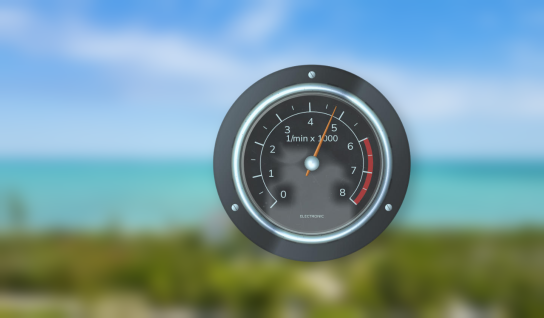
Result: 4750 rpm
